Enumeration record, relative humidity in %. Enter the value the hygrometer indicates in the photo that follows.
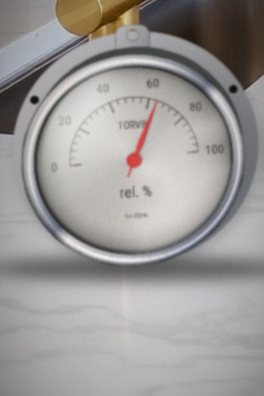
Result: 64 %
